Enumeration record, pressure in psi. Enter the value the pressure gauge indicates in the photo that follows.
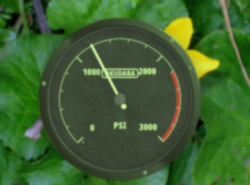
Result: 1200 psi
